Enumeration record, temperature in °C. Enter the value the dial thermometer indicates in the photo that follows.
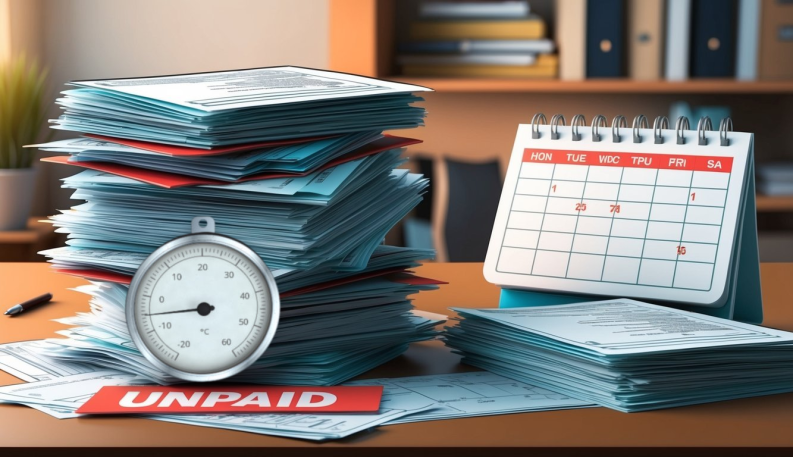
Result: -5 °C
